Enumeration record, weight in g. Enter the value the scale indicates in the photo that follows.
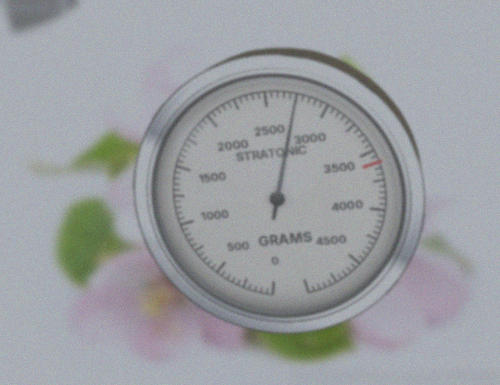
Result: 2750 g
